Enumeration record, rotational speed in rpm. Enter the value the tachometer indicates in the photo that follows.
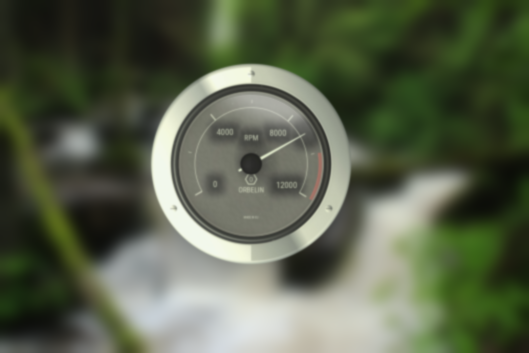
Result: 9000 rpm
